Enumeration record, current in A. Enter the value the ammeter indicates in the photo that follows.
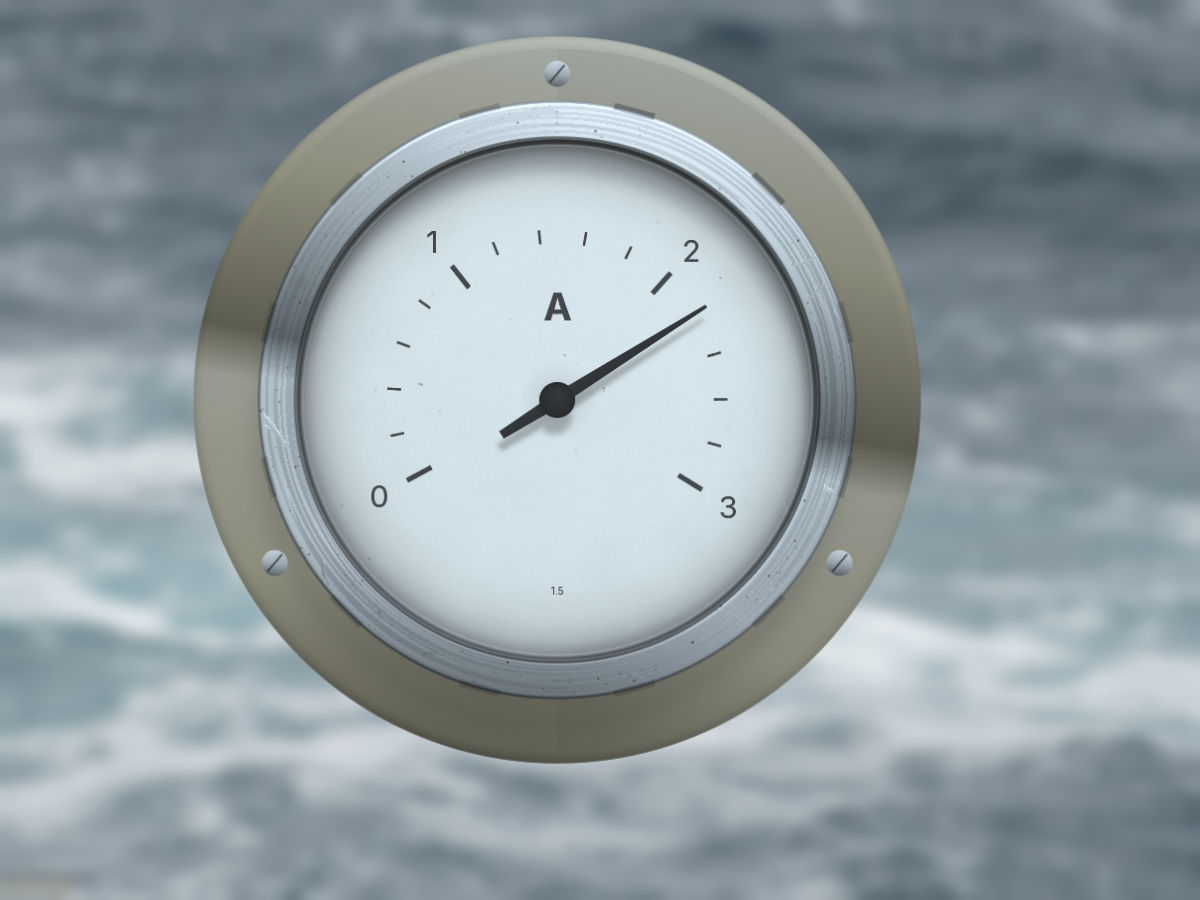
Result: 2.2 A
